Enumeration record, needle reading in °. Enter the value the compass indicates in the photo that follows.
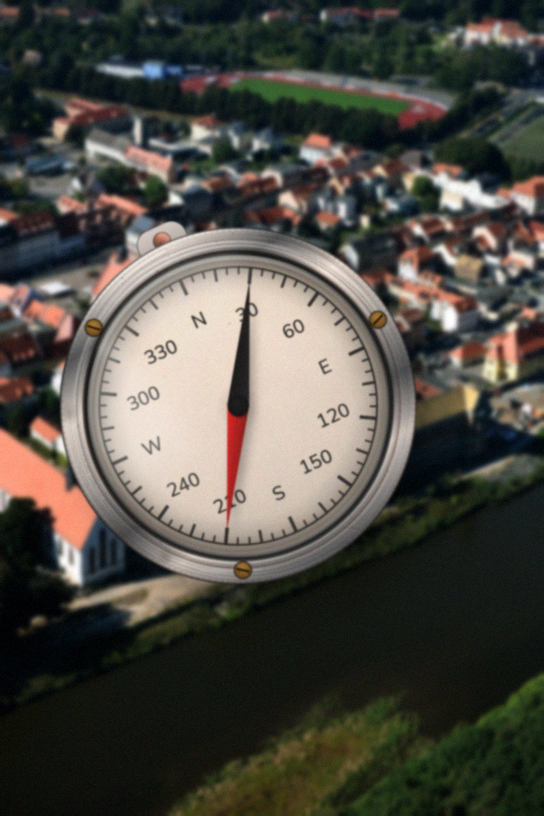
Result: 210 °
